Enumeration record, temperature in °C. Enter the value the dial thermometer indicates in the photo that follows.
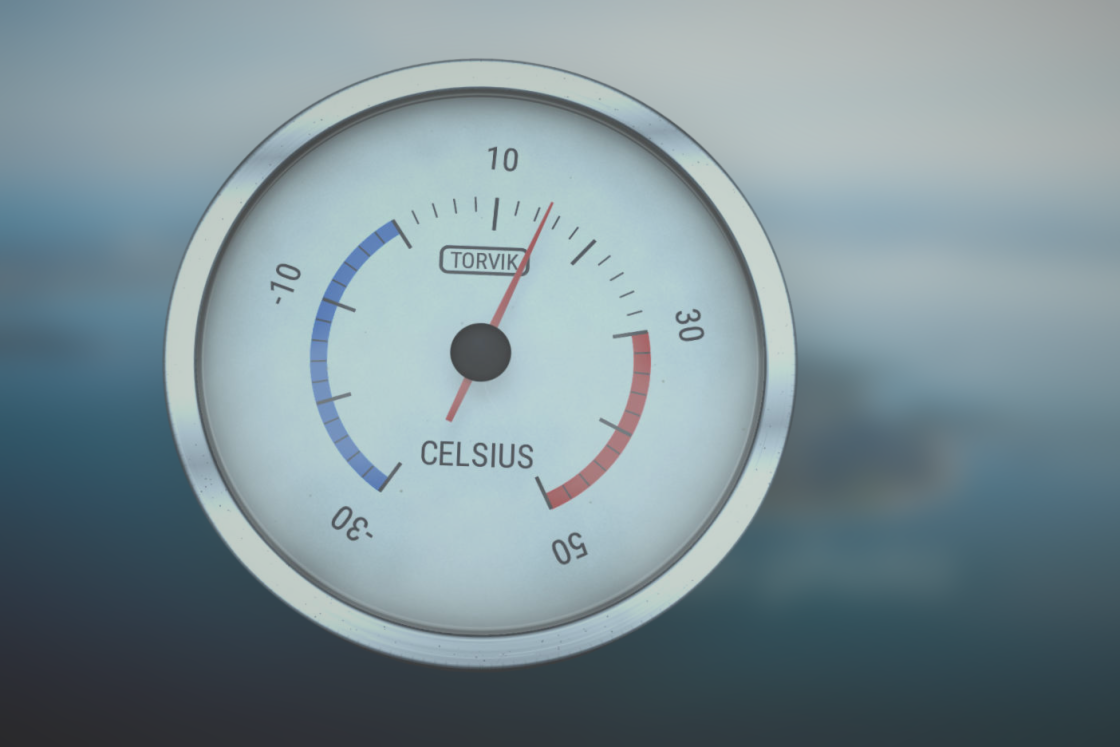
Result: 15 °C
